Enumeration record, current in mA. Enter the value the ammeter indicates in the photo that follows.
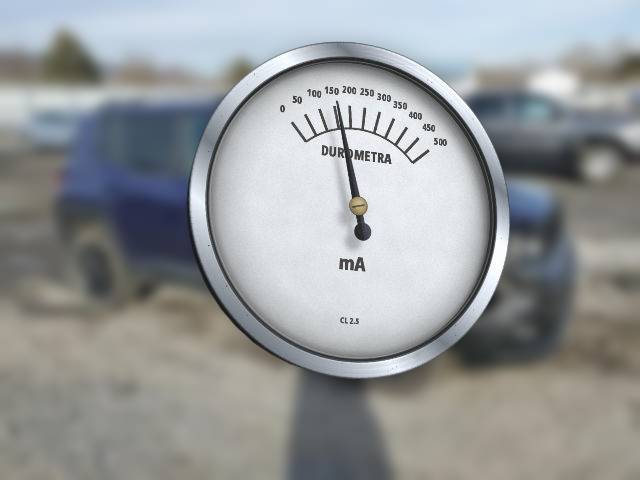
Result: 150 mA
